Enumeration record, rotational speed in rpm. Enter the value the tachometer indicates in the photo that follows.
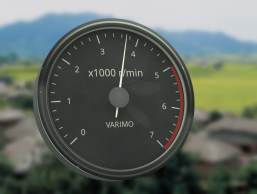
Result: 3700 rpm
